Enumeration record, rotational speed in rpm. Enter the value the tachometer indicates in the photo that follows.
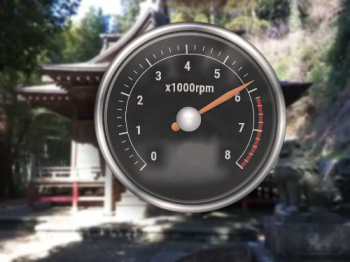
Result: 5800 rpm
